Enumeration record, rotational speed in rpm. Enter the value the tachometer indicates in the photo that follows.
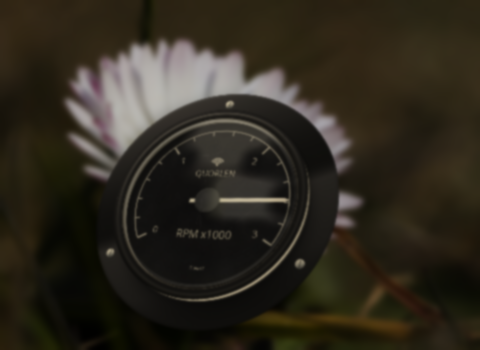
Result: 2600 rpm
